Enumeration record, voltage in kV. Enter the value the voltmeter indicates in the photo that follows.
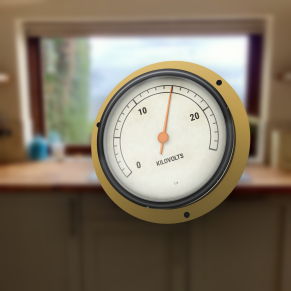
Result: 15 kV
